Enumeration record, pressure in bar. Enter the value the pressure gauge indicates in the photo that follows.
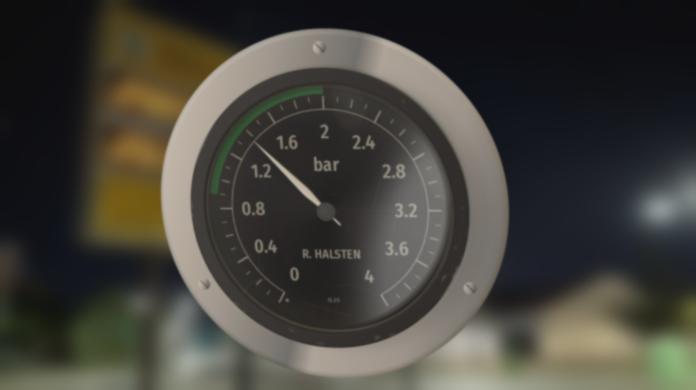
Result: 1.4 bar
